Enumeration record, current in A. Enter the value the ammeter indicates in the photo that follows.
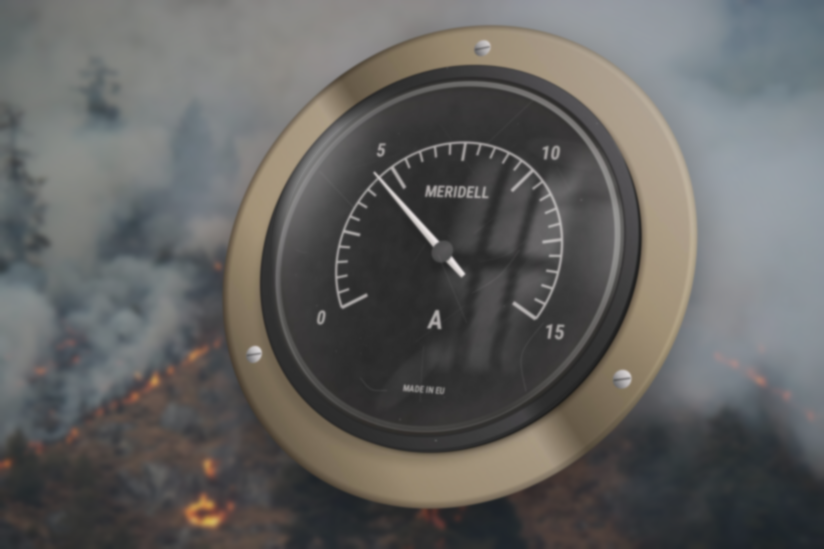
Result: 4.5 A
